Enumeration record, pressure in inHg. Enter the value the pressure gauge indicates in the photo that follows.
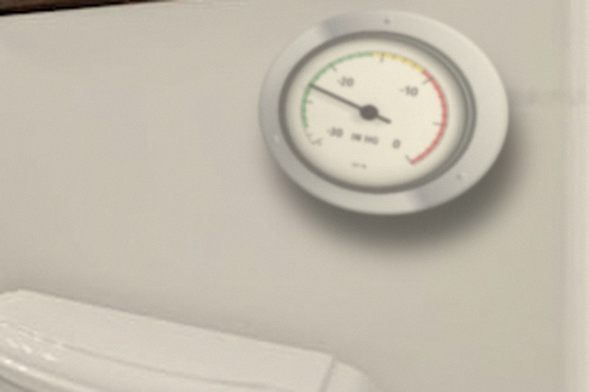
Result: -23 inHg
